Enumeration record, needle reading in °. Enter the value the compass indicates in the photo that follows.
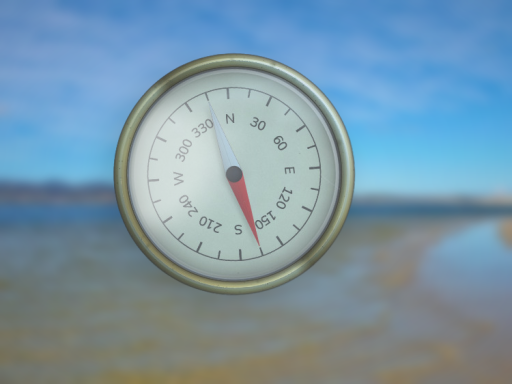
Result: 165 °
